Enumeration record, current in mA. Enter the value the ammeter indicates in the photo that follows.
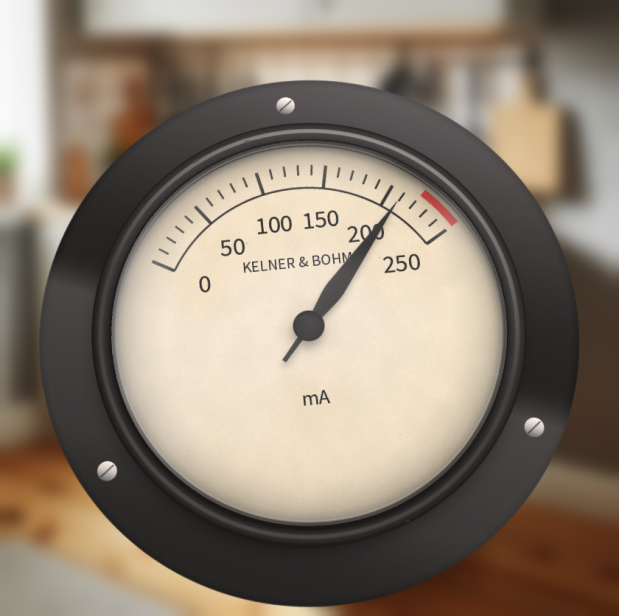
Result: 210 mA
